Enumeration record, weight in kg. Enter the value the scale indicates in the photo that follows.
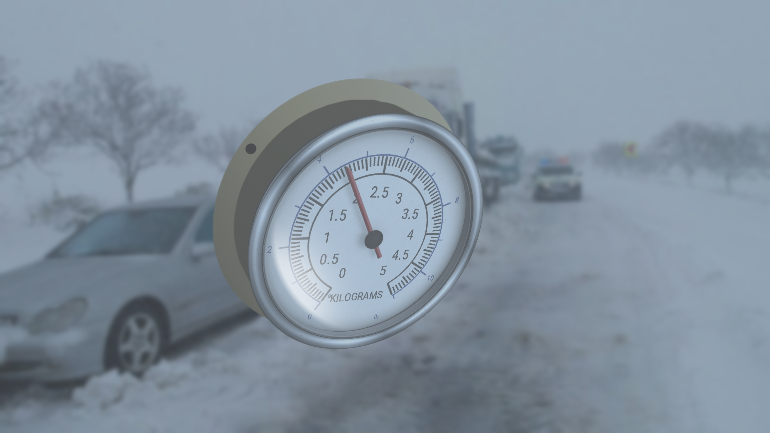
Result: 2 kg
